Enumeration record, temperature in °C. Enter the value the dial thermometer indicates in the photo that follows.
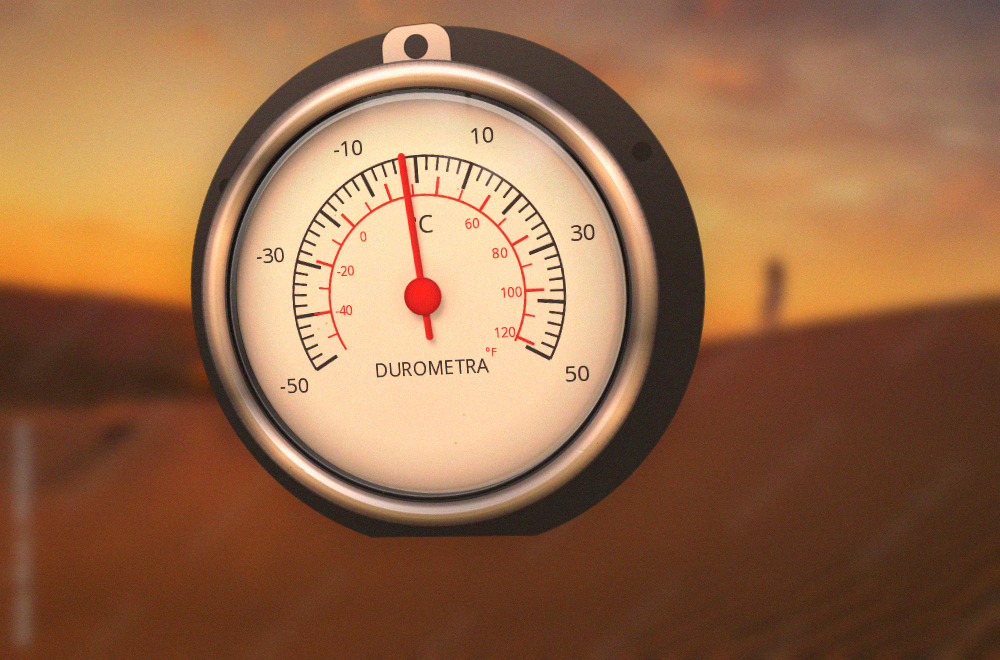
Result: -2 °C
